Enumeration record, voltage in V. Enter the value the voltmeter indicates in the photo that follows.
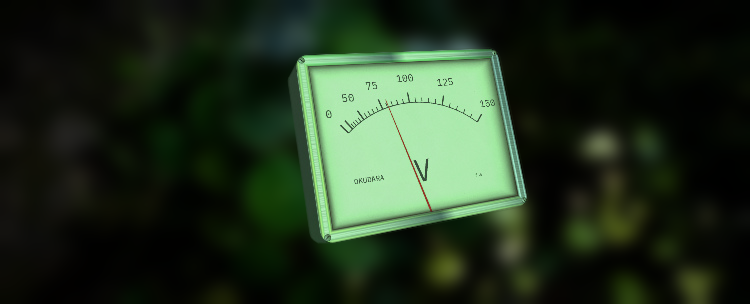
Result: 80 V
